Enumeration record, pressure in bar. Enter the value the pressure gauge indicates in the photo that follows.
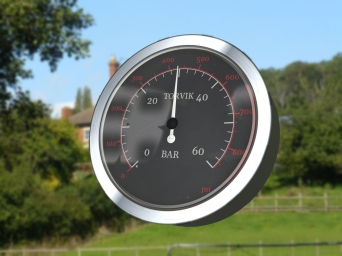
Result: 30 bar
